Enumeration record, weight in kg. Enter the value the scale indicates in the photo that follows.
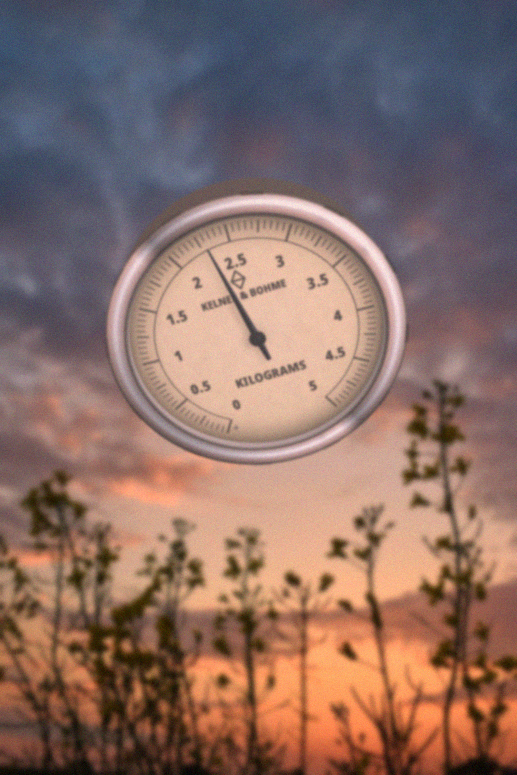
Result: 2.3 kg
